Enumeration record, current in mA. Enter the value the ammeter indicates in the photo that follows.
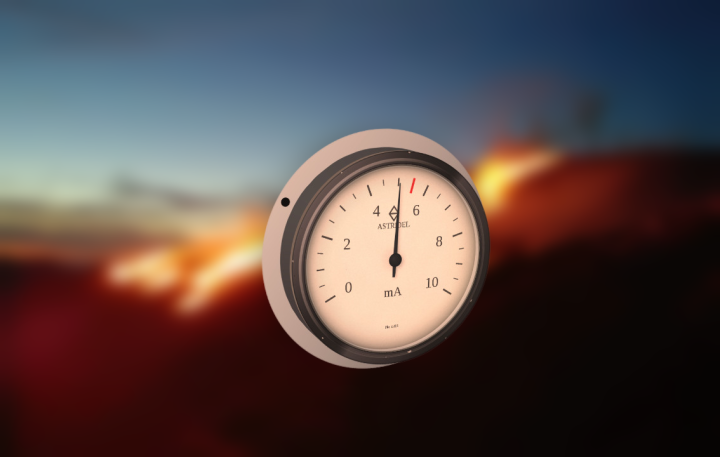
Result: 5 mA
